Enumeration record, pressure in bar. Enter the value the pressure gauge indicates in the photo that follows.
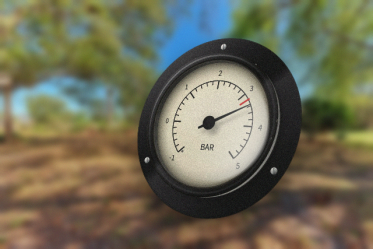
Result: 3.4 bar
